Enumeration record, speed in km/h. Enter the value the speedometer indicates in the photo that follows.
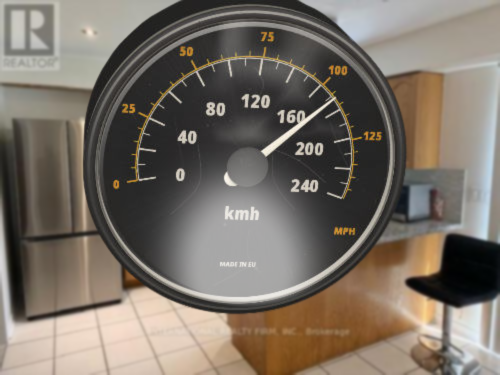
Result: 170 km/h
